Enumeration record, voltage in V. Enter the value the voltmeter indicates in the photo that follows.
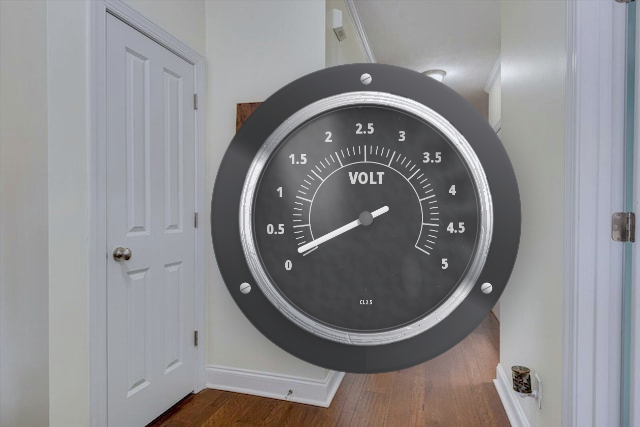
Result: 0.1 V
